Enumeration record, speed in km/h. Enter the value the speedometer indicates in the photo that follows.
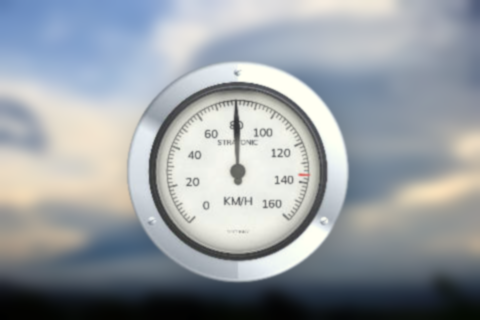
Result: 80 km/h
